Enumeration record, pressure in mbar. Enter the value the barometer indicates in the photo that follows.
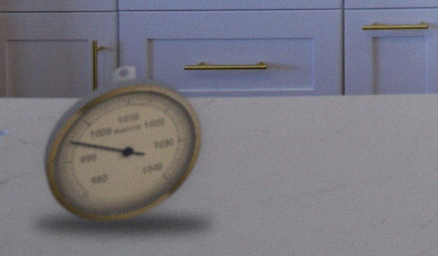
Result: 995 mbar
